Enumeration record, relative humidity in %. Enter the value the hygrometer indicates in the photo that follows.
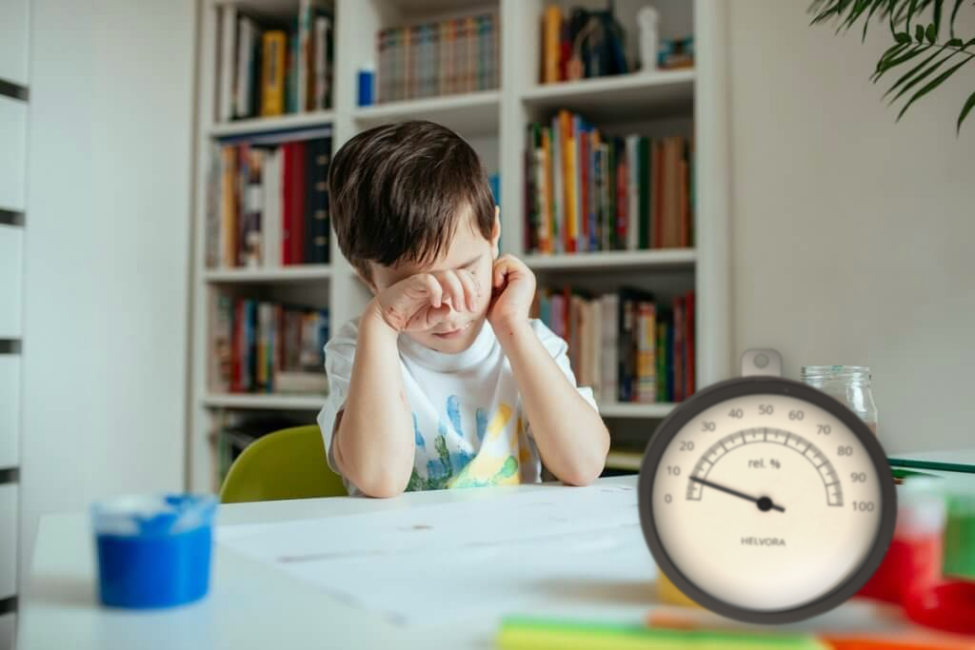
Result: 10 %
